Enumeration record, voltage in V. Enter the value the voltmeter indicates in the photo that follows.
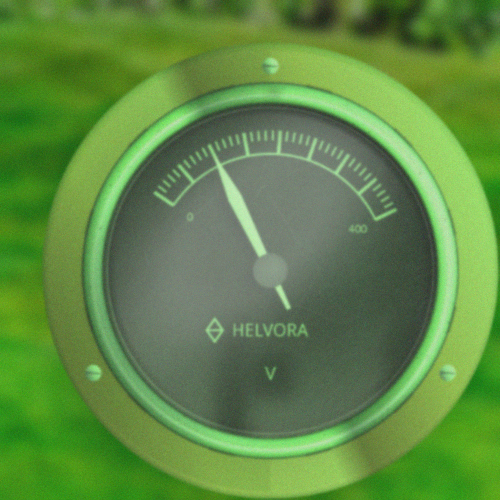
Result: 100 V
